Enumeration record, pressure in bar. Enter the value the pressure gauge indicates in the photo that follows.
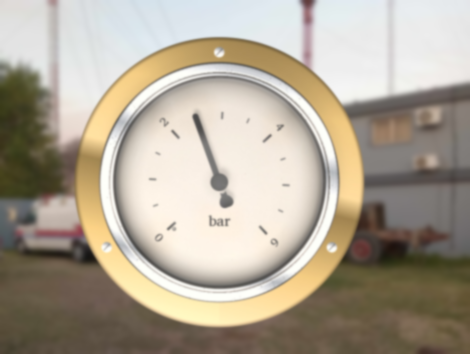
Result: 2.5 bar
